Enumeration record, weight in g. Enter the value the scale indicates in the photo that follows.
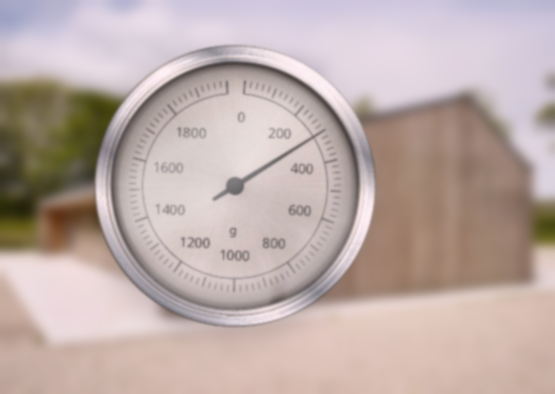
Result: 300 g
